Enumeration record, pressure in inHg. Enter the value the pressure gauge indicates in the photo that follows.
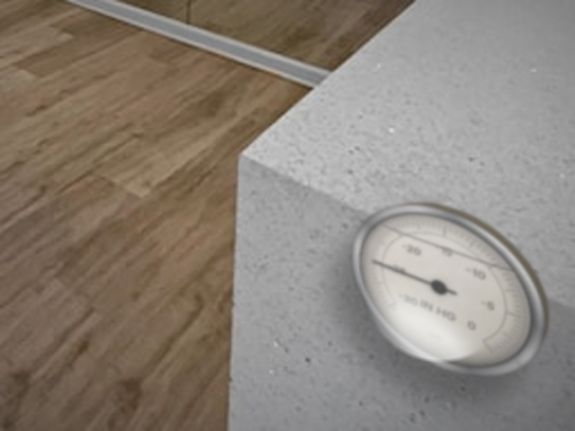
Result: -25 inHg
